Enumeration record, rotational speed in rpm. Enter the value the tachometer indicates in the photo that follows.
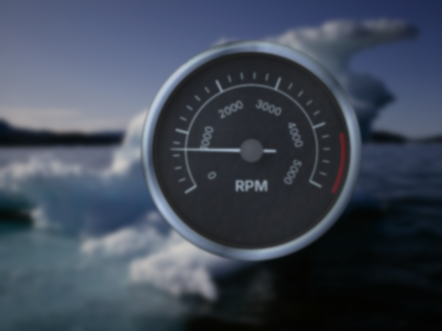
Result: 700 rpm
